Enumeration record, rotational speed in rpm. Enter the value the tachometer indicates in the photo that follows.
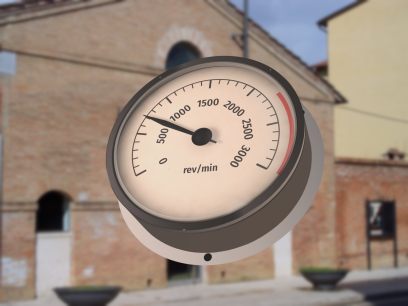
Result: 700 rpm
